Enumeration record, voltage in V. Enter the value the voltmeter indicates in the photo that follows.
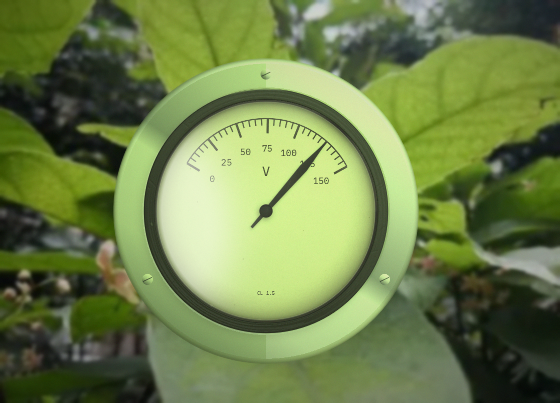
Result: 125 V
